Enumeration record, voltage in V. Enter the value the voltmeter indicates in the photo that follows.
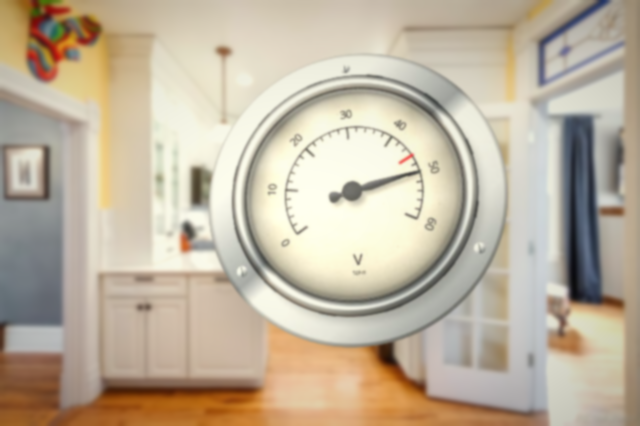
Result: 50 V
